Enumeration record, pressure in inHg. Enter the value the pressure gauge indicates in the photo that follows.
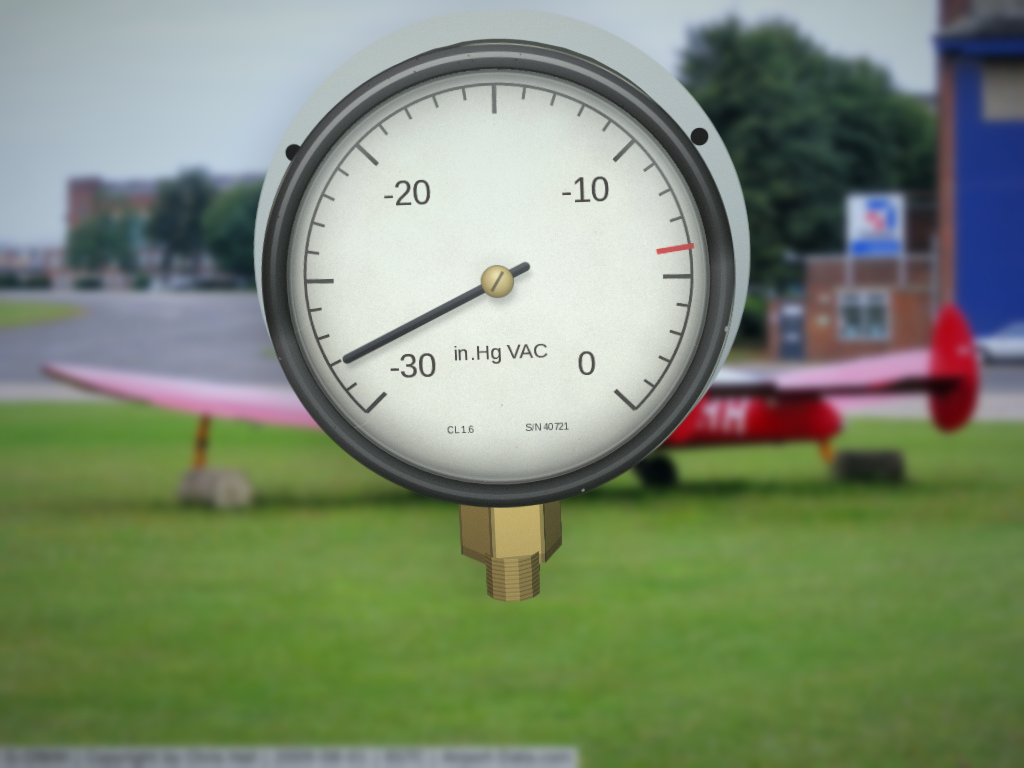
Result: -28 inHg
